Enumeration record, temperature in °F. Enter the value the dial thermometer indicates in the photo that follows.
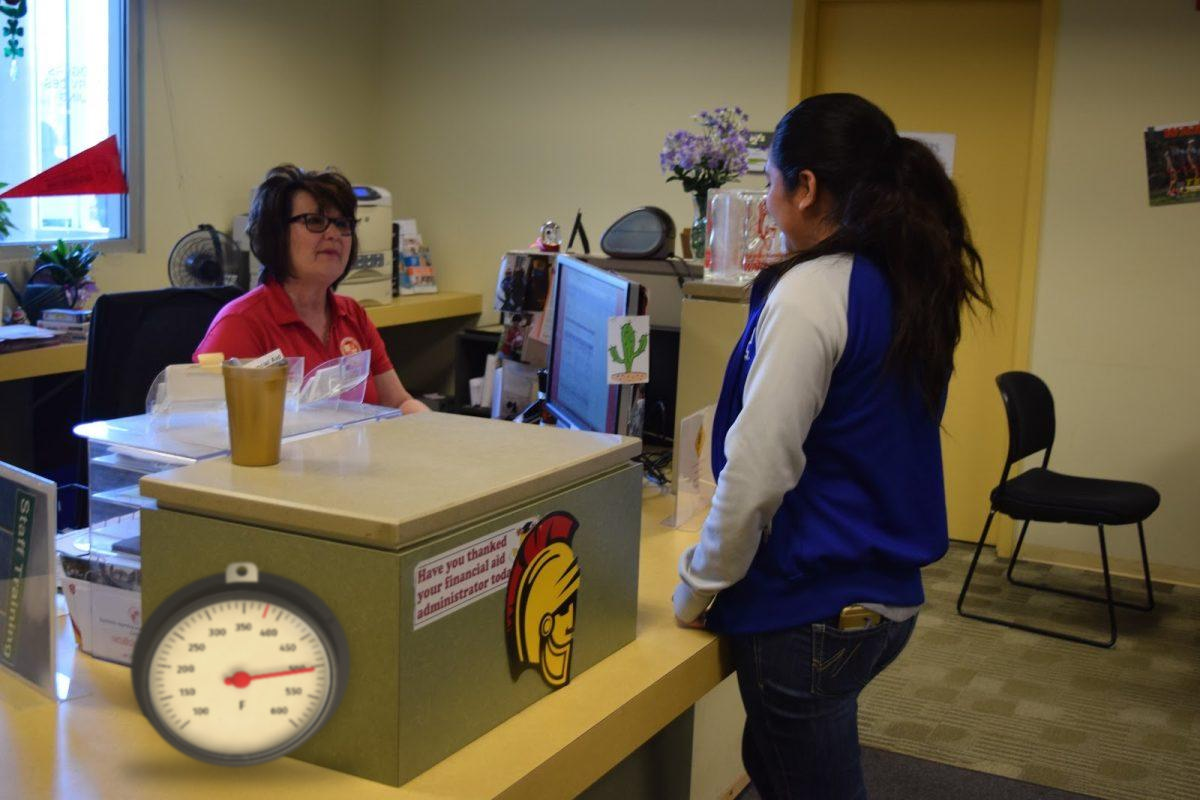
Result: 500 °F
